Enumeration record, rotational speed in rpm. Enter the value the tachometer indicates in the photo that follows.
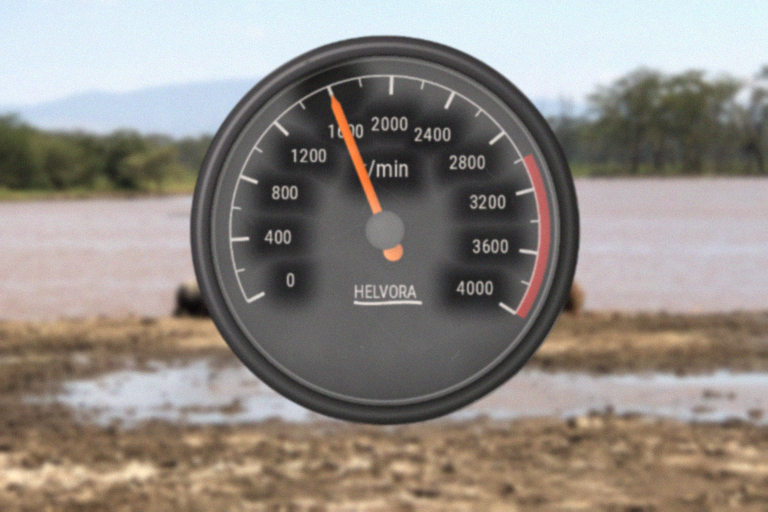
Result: 1600 rpm
